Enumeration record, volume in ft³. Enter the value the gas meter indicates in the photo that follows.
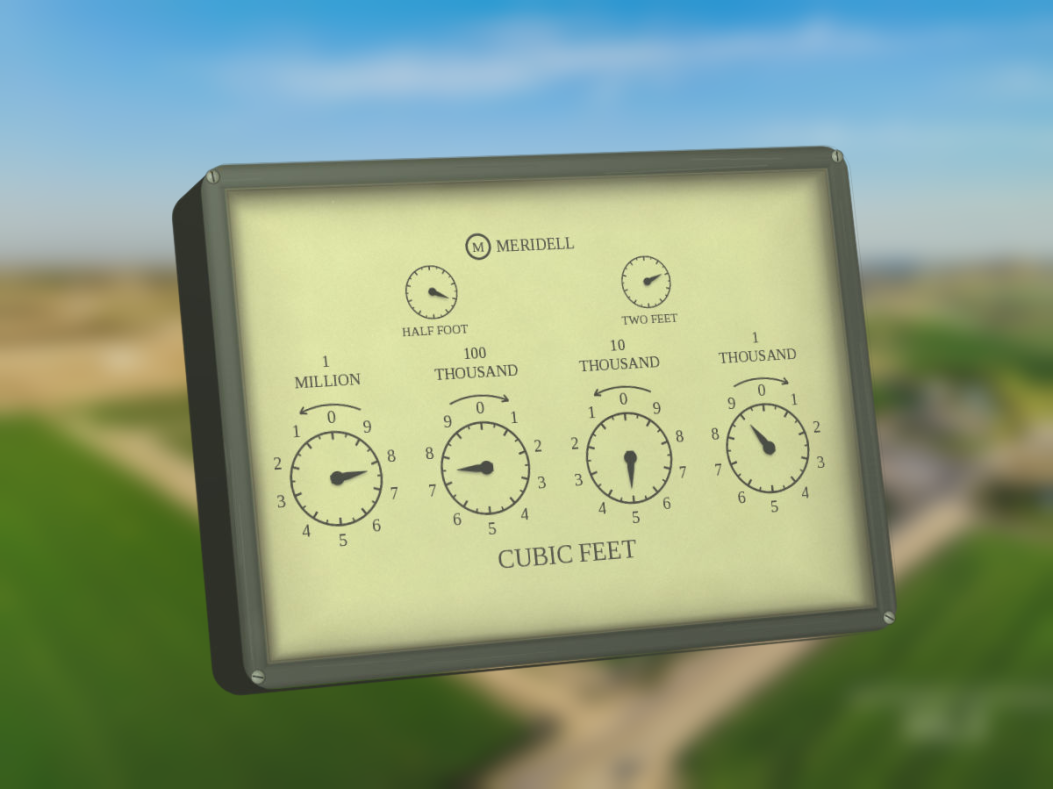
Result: 774900 ft³
